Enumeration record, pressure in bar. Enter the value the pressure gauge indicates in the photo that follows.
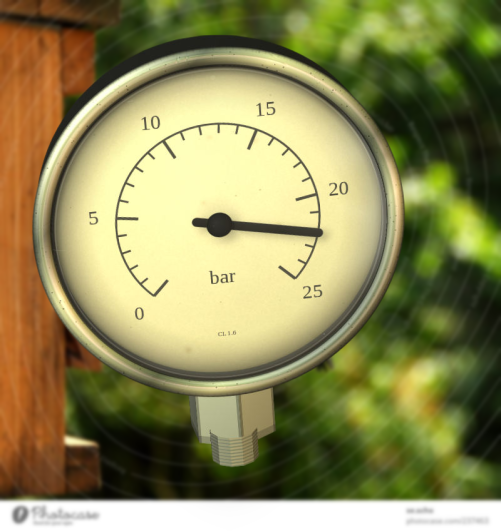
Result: 22 bar
